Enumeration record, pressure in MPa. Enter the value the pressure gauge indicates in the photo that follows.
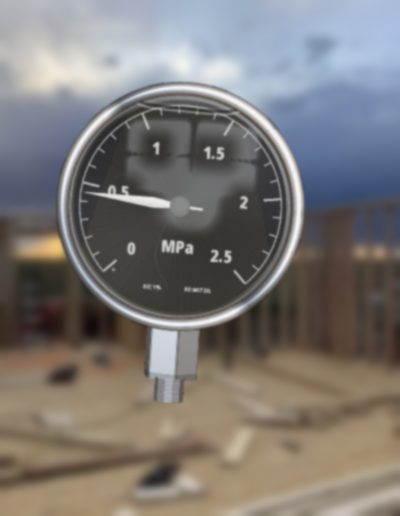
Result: 0.45 MPa
